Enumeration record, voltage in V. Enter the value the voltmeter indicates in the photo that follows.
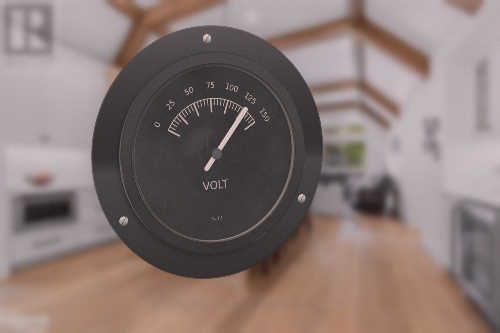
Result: 125 V
